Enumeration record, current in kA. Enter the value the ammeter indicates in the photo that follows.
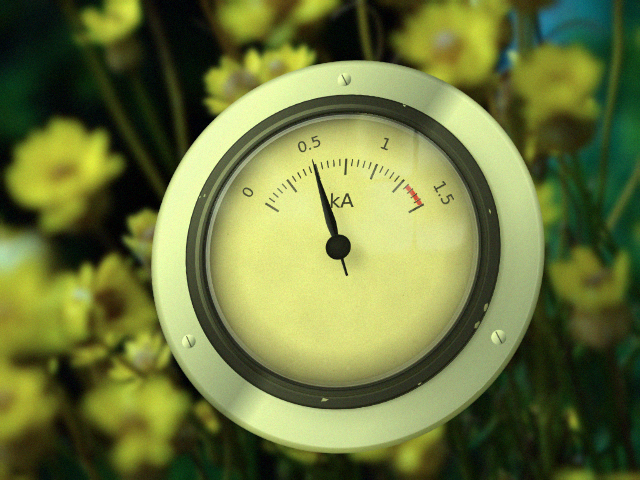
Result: 0.5 kA
